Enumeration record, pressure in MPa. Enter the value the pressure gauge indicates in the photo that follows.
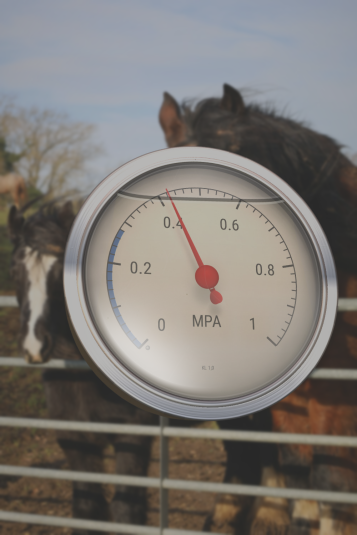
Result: 0.42 MPa
